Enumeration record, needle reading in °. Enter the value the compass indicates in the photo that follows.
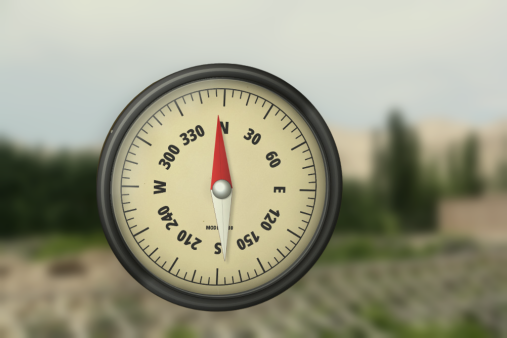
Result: 355 °
